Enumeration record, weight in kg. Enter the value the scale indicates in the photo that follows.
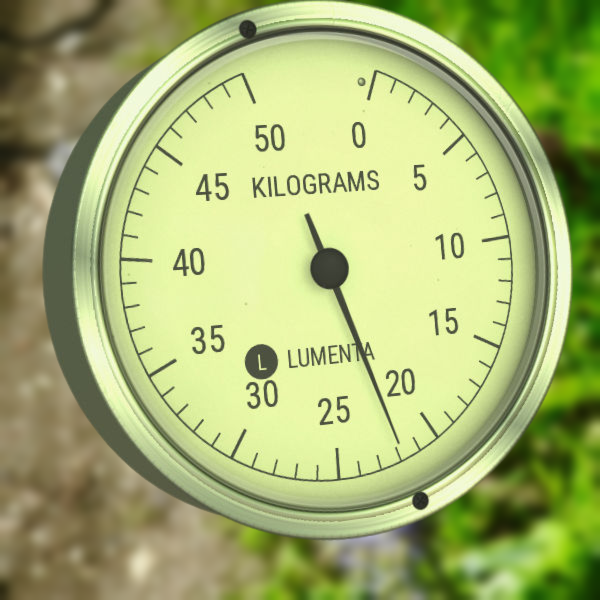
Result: 22 kg
